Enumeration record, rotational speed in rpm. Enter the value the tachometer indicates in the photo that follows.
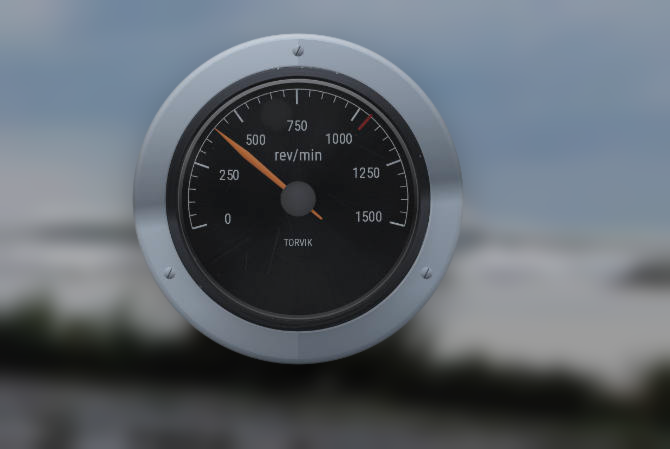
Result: 400 rpm
